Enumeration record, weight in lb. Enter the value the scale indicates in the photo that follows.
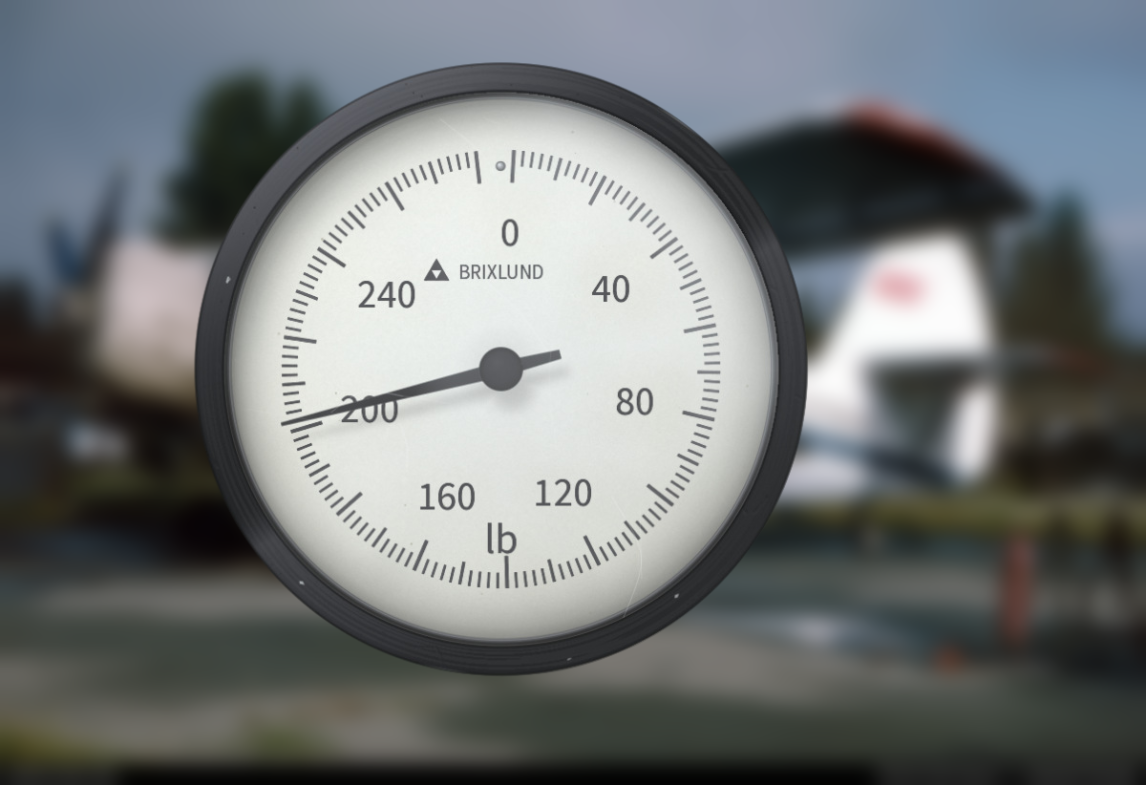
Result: 202 lb
